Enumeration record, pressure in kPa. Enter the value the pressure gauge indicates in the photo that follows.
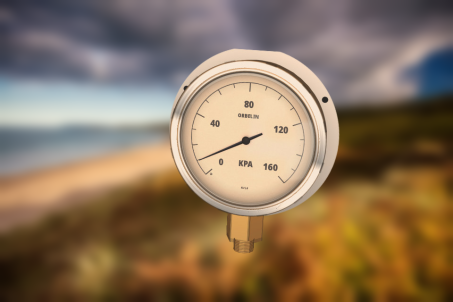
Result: 10 kPa
